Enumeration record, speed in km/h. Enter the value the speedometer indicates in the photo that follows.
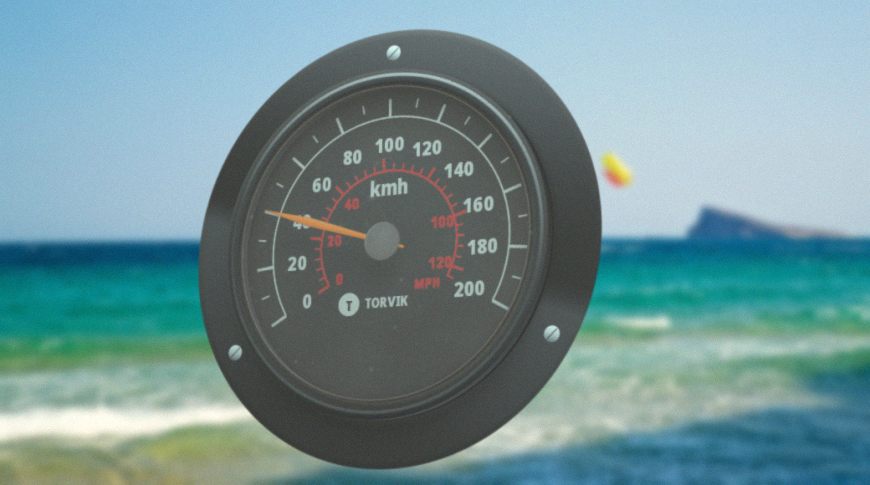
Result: 40 km/h
